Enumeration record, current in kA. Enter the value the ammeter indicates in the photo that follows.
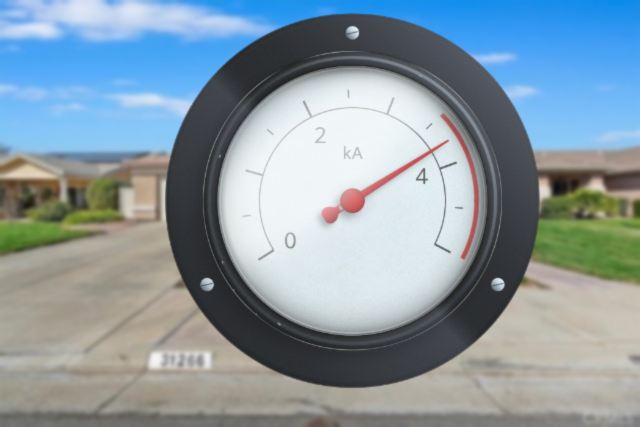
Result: 3.75 kA
